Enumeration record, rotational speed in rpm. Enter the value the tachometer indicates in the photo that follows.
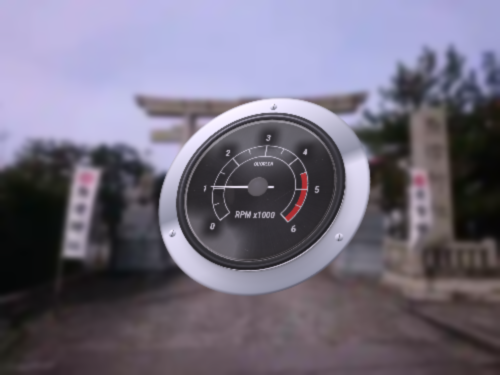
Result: 1000 rpm
